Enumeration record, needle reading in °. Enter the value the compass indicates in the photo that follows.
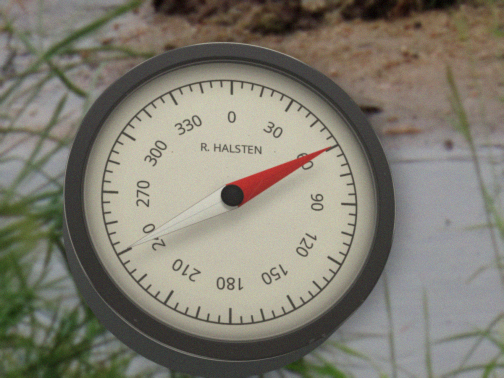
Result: 60 °
